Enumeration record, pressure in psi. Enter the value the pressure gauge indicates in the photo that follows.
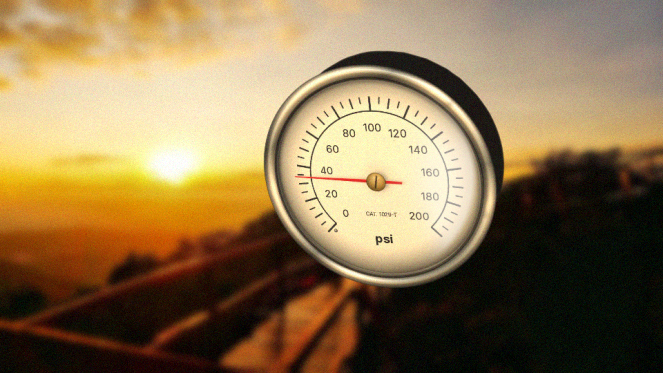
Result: 35 psi
